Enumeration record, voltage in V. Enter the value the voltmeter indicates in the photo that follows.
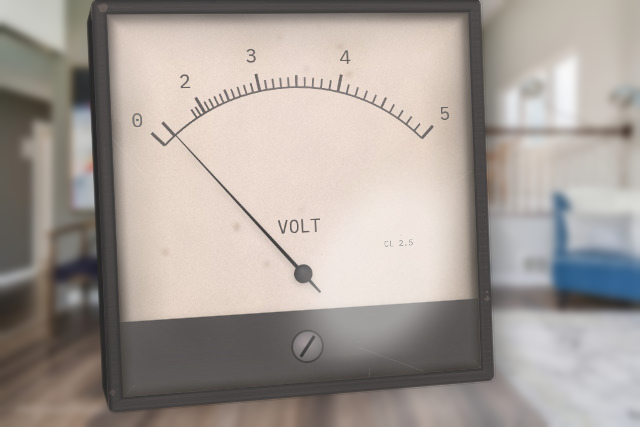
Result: 1 V
